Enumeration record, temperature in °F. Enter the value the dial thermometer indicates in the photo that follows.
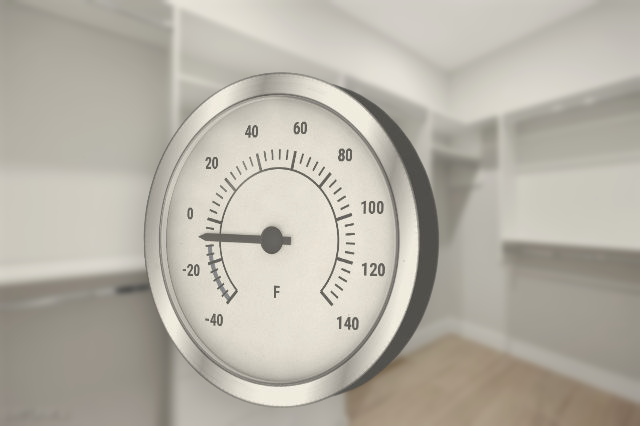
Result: -8 °F
